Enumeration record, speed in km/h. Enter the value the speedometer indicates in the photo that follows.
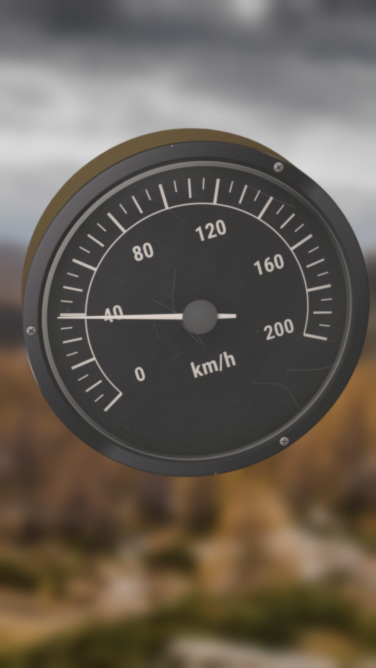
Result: 40 km/h
